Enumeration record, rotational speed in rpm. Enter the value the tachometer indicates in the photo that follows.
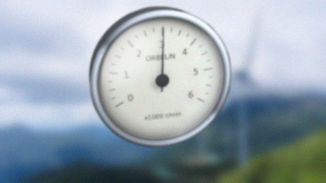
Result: 3000 rpm
